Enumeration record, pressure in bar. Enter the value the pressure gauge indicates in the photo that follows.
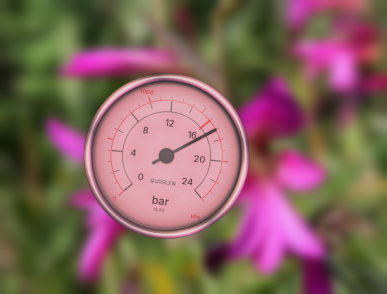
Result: 17 bar
